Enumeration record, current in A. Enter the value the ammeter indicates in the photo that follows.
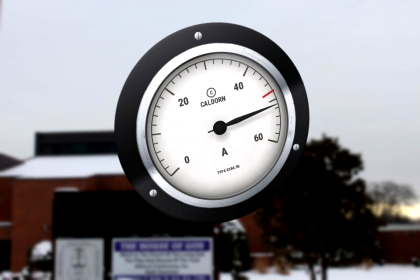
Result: 51 A
